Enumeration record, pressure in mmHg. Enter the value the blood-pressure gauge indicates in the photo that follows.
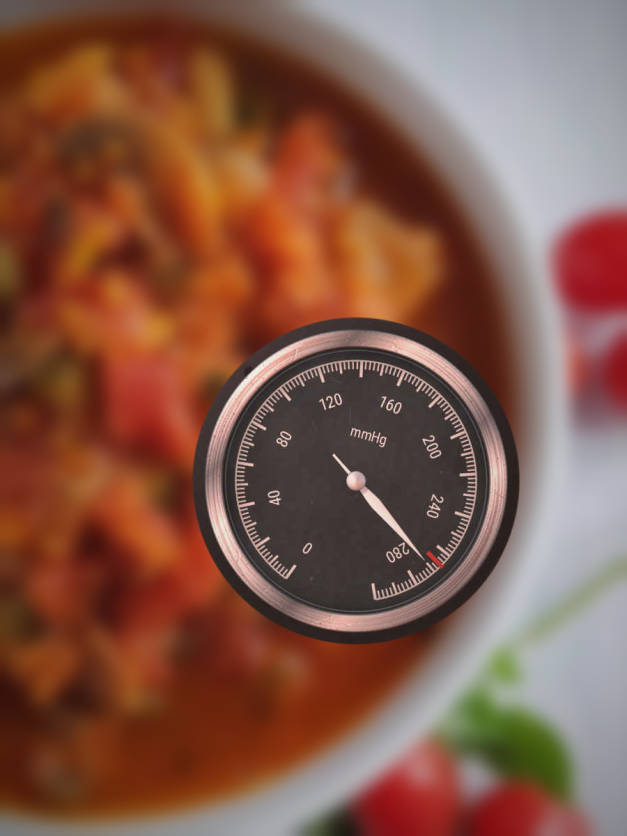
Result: 270 mmHg
